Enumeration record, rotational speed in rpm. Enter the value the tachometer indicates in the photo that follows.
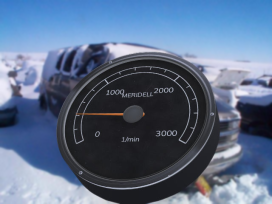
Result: 400 rpm
